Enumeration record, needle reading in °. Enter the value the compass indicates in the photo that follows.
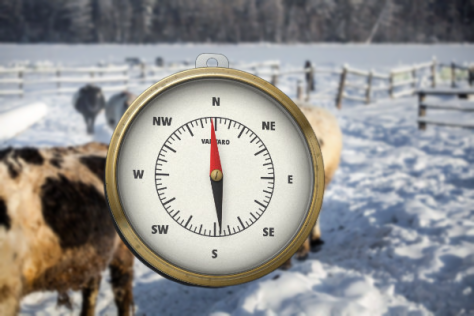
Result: 355 °
